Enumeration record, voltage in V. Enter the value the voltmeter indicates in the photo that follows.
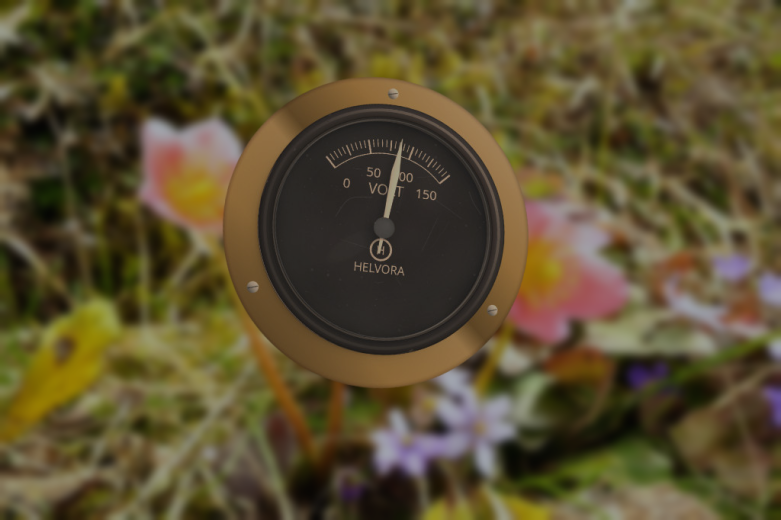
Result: 85 V
